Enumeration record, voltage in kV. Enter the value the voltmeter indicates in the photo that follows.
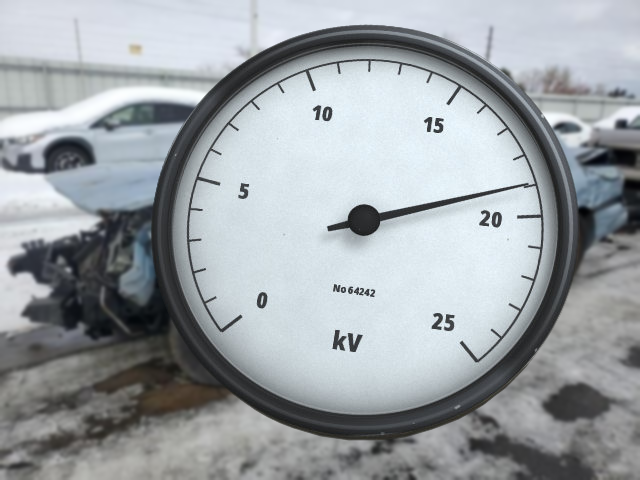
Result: 19 kV
